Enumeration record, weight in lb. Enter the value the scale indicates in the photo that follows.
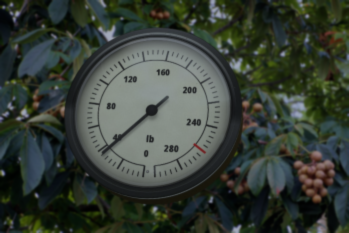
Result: 36 lb
